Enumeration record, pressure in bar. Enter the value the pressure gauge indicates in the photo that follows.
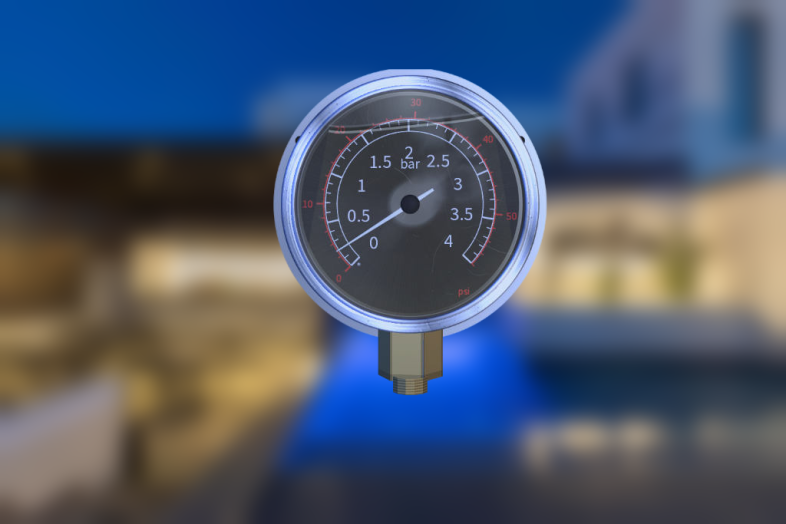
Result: 0.2 bar
